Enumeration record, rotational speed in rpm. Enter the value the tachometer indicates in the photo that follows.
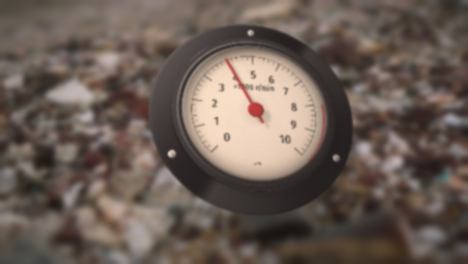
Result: 4000 rpm
